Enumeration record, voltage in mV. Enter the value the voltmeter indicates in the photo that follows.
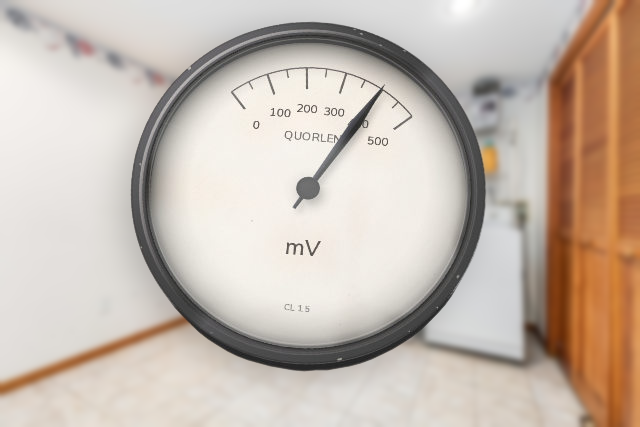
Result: 400 mV
